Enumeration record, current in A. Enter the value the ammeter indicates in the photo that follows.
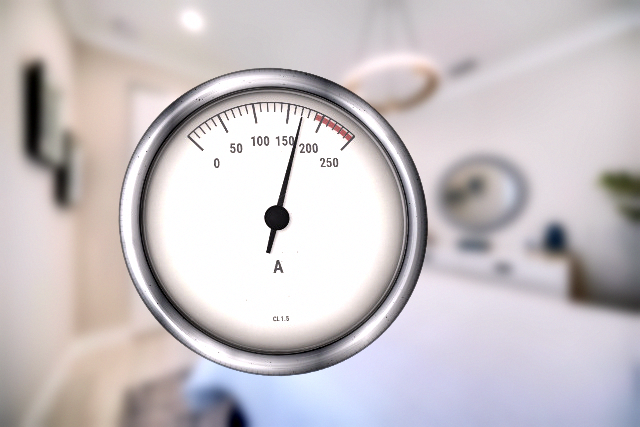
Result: 170 A
